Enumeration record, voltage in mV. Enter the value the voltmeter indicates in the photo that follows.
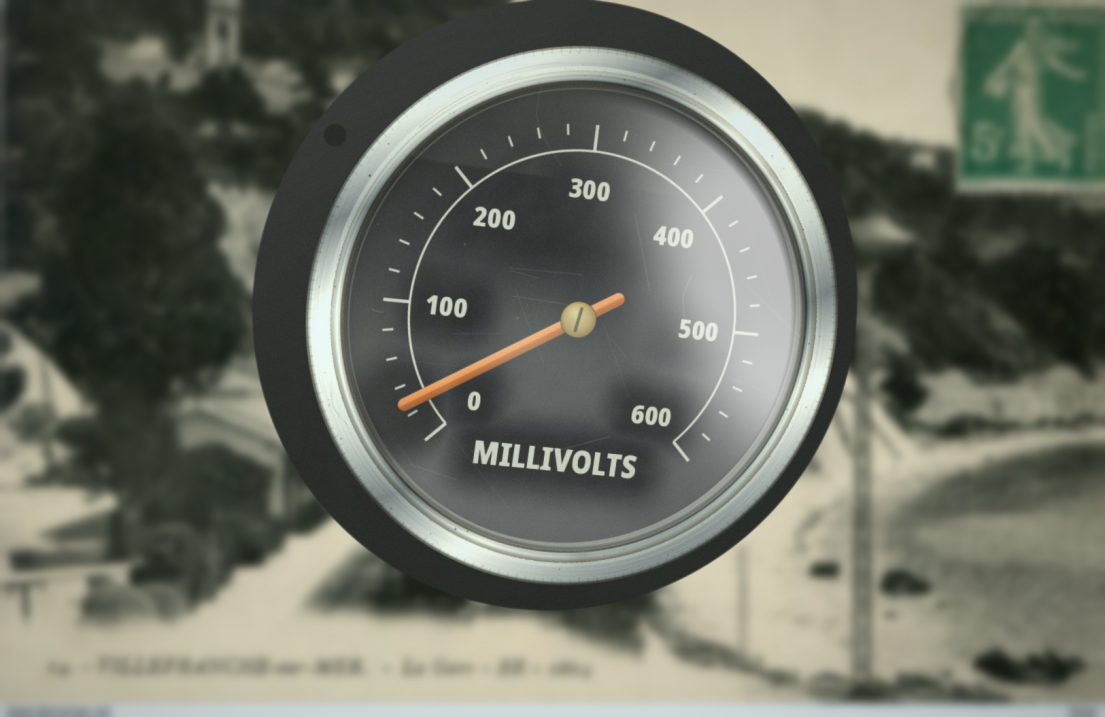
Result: 30 mV
